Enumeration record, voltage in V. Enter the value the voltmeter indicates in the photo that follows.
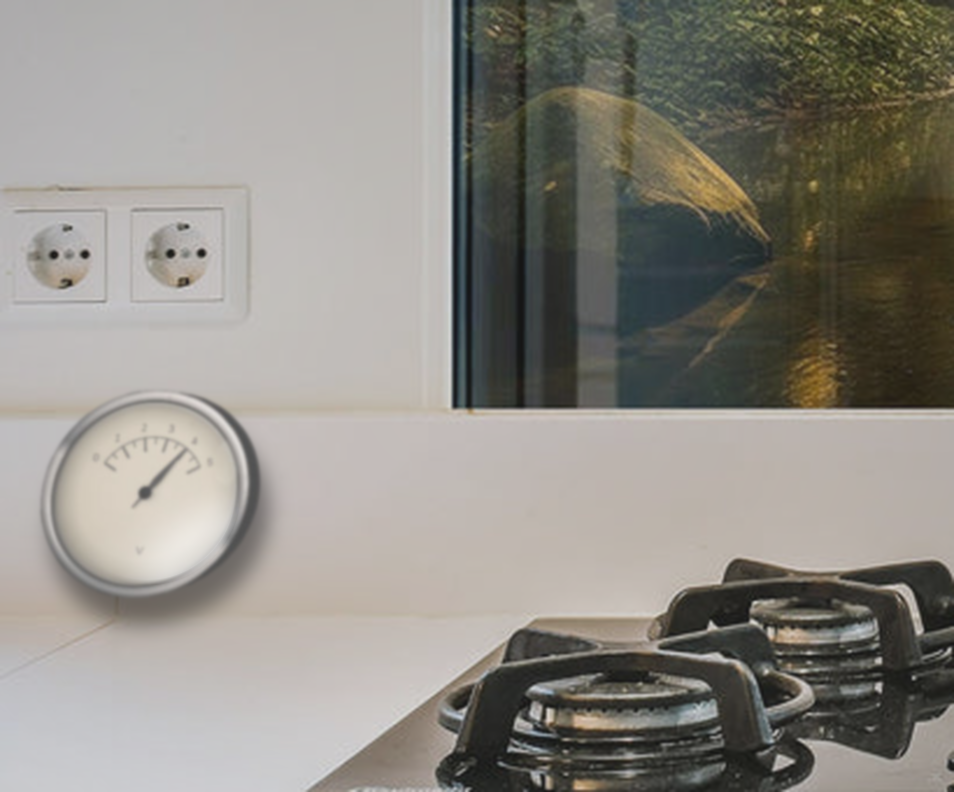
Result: 4 V
